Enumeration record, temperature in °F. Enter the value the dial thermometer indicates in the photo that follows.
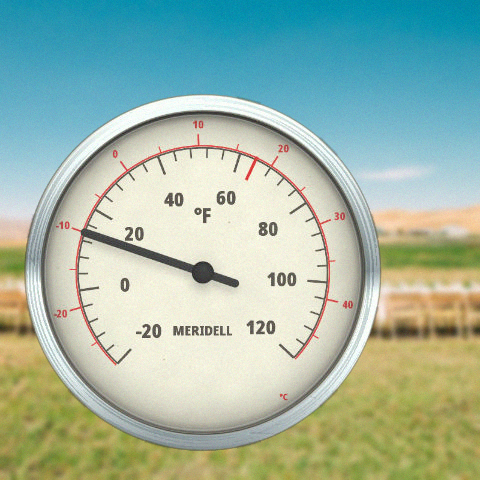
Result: 14 °F
